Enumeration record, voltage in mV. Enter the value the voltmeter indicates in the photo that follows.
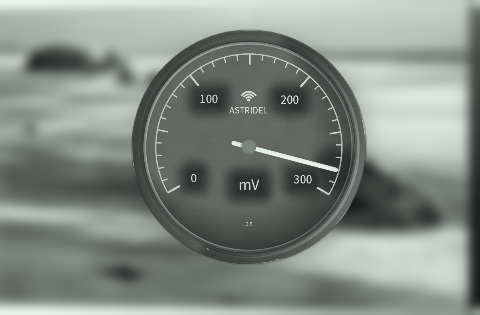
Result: 280 mV
